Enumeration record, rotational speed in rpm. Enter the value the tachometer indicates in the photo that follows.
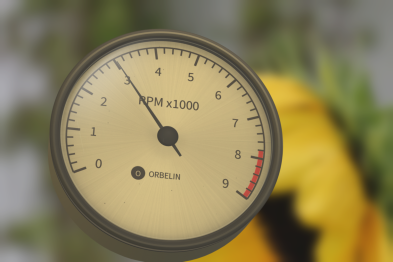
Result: 3000 rpm
